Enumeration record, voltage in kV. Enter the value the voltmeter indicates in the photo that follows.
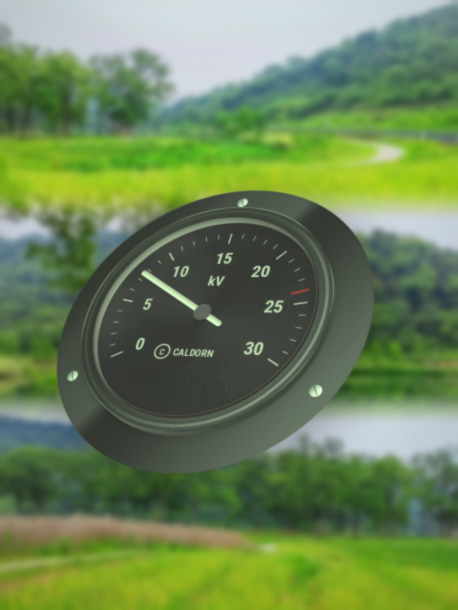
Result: 7.5 kV
